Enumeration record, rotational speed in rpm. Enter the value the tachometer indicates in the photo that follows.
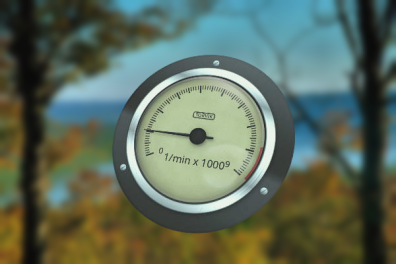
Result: 1000 rpm
